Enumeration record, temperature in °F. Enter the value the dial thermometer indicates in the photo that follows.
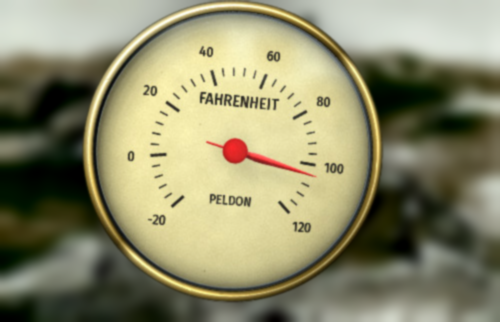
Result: 104 °F
